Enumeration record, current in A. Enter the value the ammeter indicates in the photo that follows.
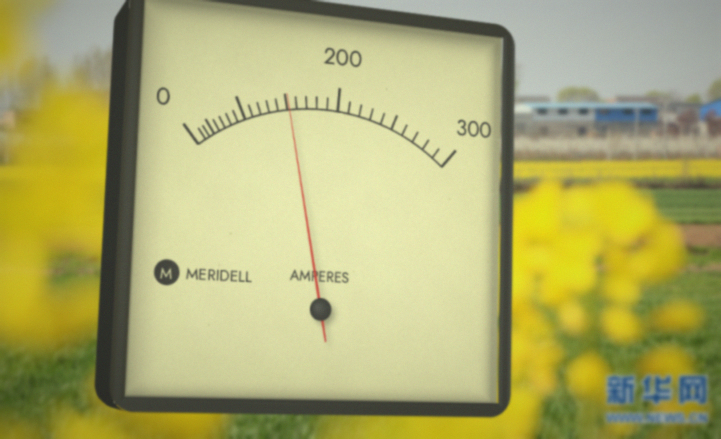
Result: 150 A
